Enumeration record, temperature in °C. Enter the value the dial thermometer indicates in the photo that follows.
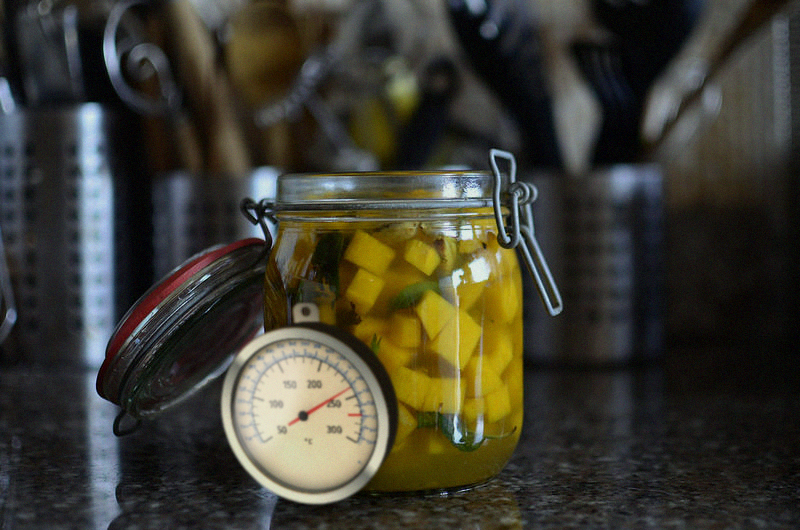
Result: 240 °C
